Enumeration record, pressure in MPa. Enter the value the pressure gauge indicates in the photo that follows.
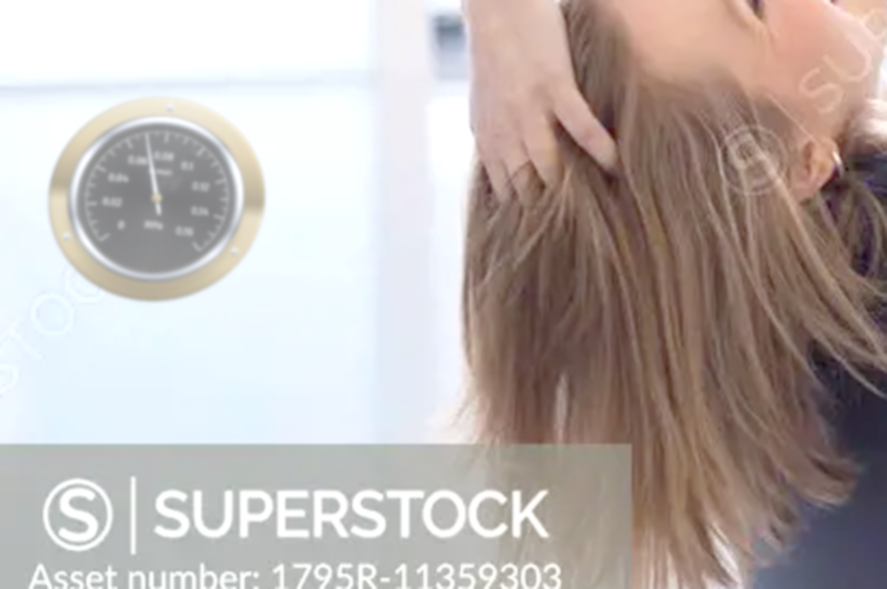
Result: 0.07 MPa
